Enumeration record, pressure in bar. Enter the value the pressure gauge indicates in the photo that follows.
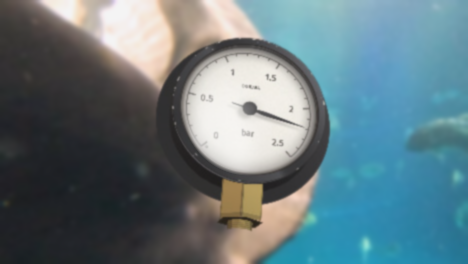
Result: 2.2 bar
